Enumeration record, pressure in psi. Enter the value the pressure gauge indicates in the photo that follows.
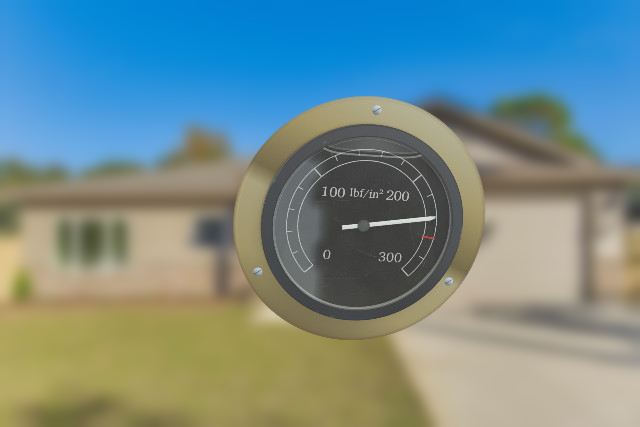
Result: 240 psi
